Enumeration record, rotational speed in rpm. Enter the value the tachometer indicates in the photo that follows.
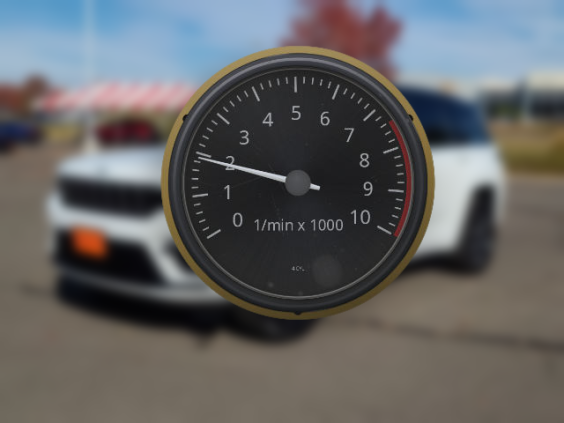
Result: 1900 rpm
